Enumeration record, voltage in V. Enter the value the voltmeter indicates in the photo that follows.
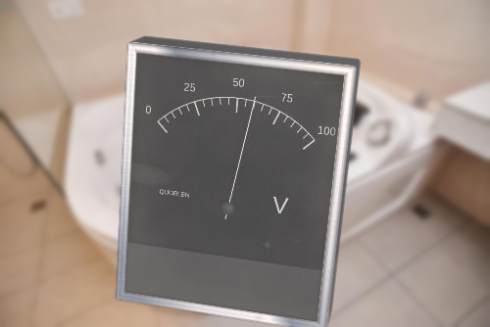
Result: 60 V
